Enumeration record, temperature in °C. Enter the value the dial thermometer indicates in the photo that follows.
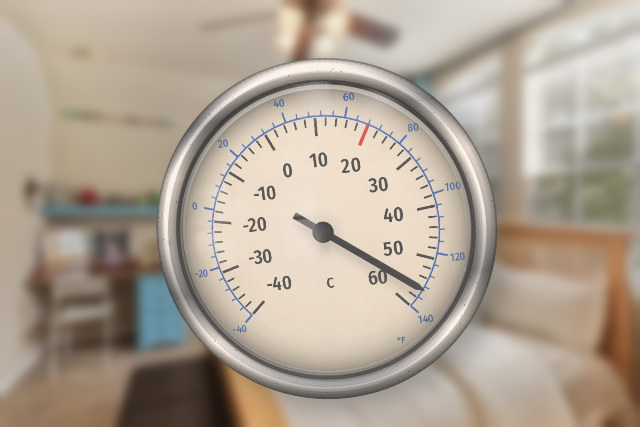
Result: 56 °C
